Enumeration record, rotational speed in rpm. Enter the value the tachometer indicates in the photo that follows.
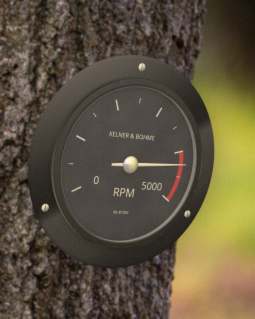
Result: 4250 rpm
